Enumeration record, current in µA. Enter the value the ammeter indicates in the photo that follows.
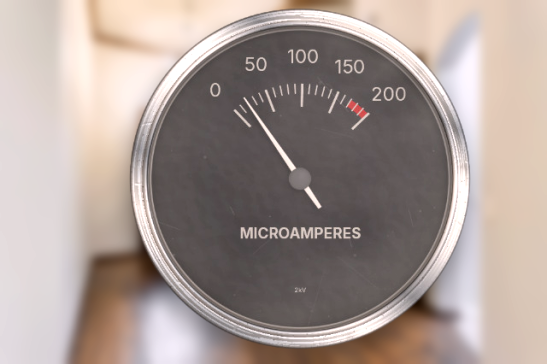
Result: 20 µA
